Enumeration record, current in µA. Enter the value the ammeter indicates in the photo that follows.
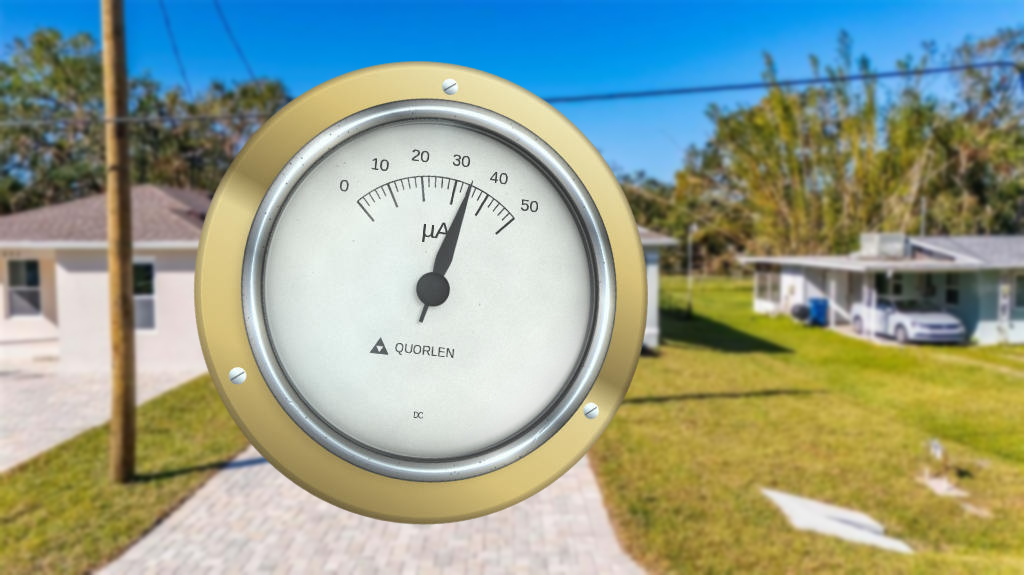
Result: 34 µA
